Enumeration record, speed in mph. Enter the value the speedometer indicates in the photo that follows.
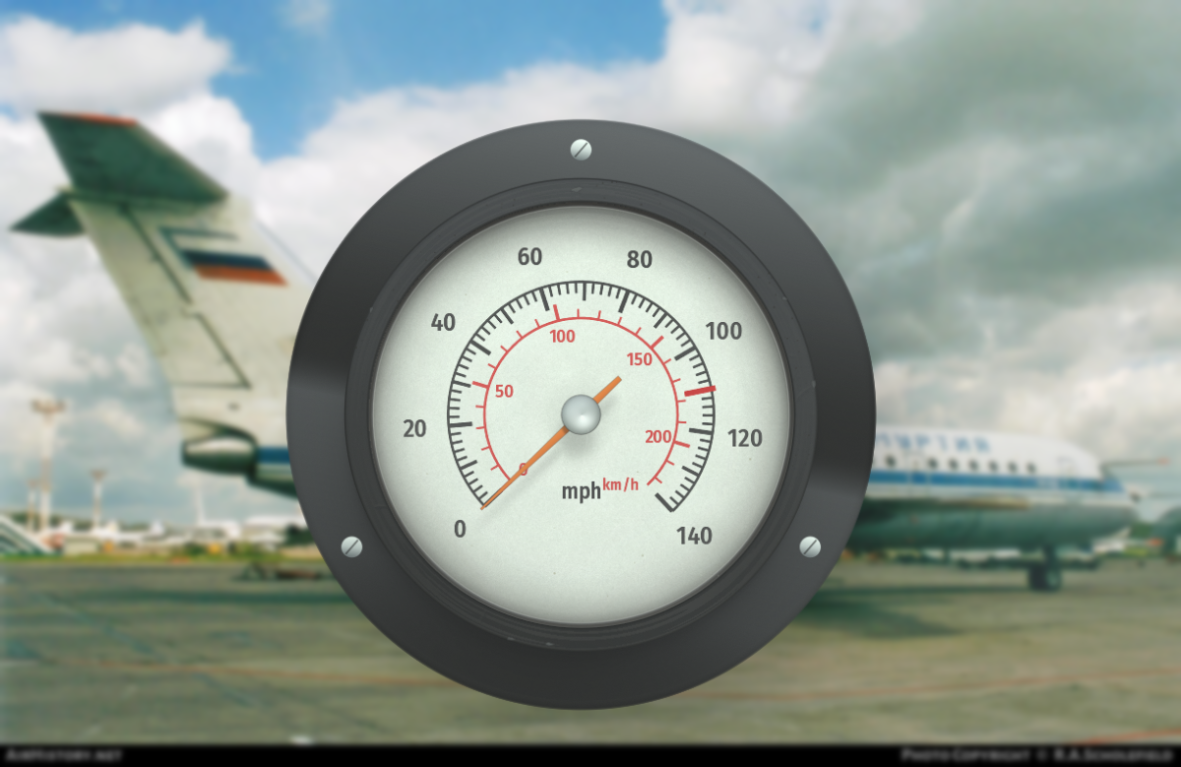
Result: 0 mph
